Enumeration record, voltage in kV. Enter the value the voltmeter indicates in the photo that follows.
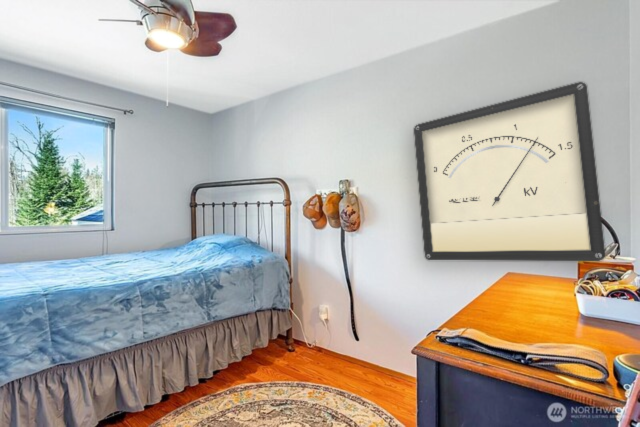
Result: 1.25 kV
